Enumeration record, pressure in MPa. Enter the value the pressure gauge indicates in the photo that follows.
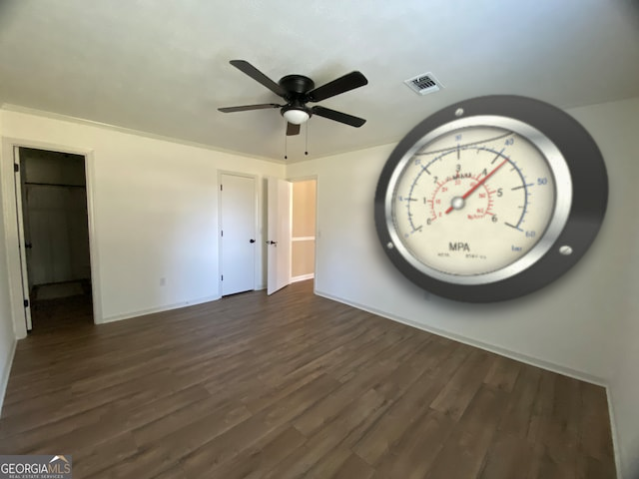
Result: 4.25 MPa
